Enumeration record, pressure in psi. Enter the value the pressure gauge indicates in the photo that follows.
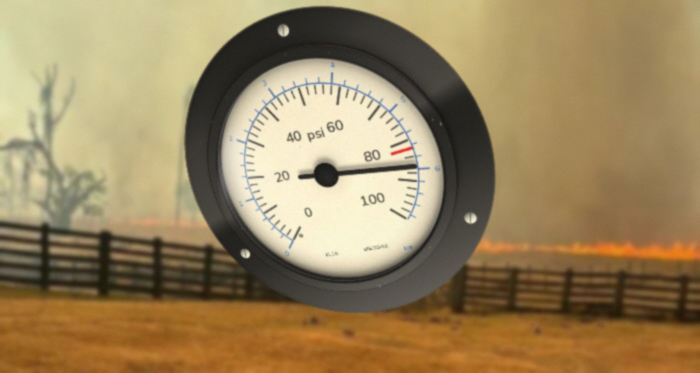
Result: 86 psi
